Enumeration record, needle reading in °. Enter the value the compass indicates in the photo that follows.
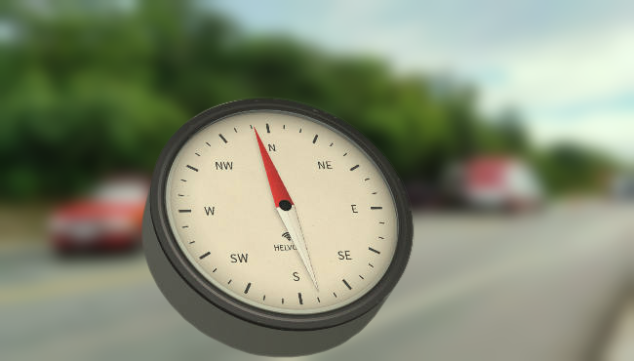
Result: 350 °
